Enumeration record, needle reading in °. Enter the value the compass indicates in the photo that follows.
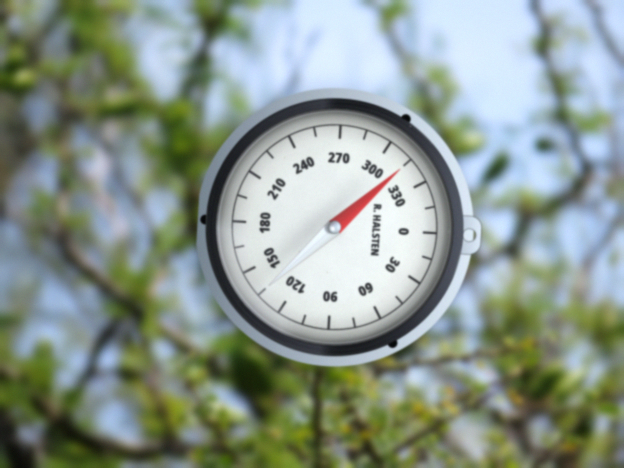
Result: 315 °
